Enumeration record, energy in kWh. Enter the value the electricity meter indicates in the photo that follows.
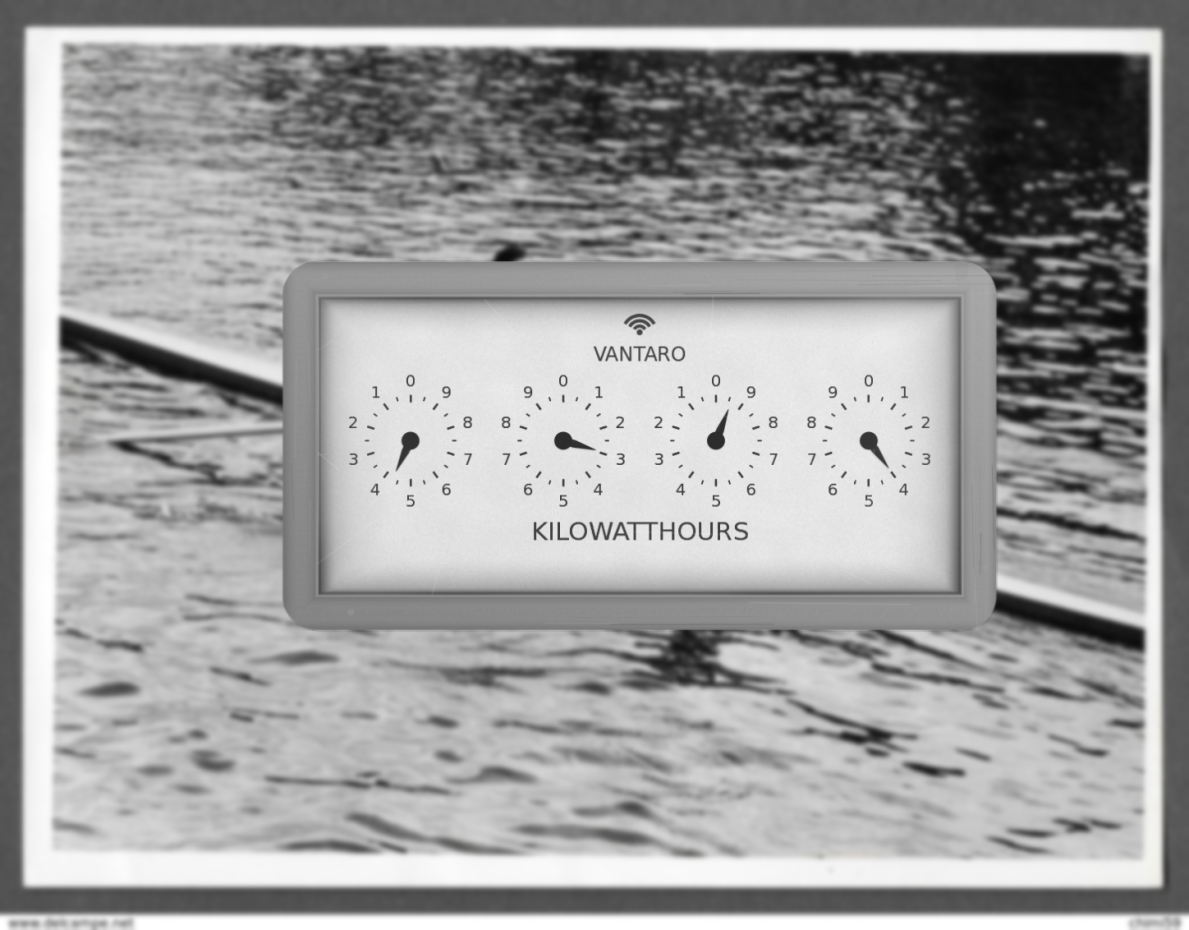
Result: 4294 kWh
